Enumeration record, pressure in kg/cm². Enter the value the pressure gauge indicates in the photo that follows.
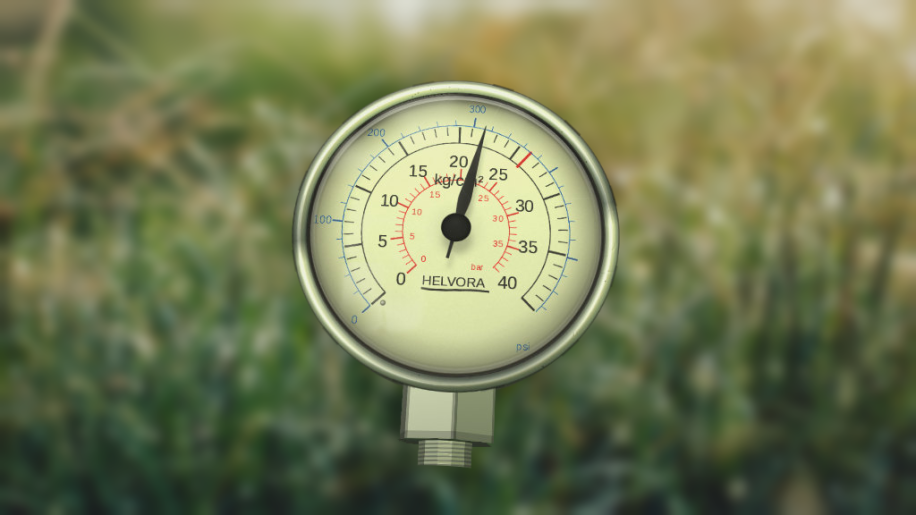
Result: 22 kg/cm²
